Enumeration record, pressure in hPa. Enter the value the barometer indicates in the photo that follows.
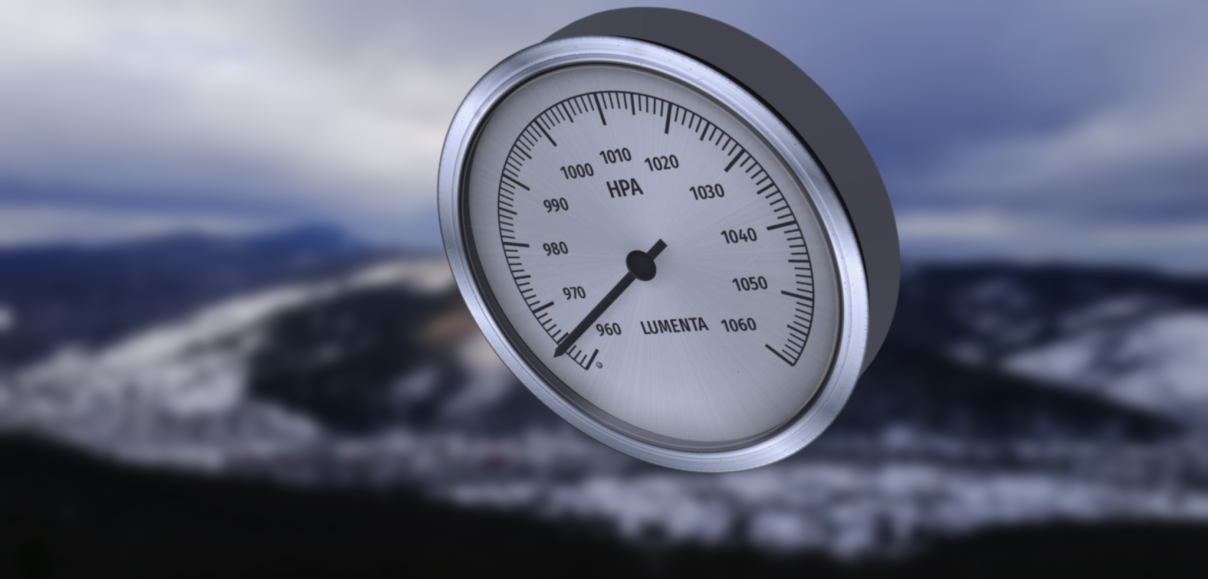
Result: 964 hPa
